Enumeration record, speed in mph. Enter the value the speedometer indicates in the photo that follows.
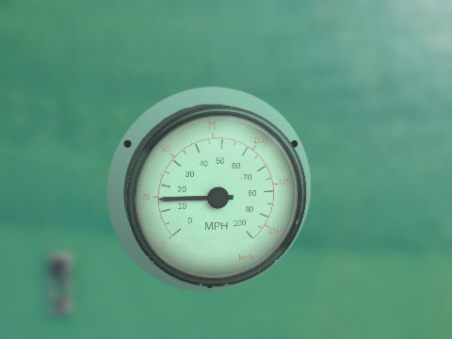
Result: 15 mph
